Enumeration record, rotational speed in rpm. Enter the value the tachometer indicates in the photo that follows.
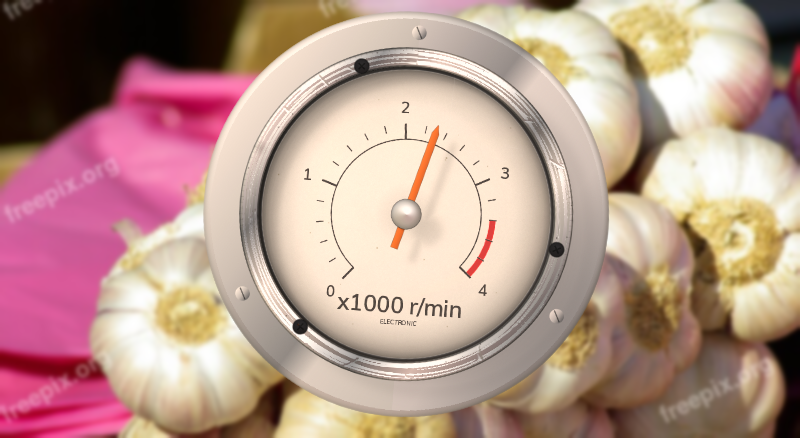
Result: 2300 rpm
